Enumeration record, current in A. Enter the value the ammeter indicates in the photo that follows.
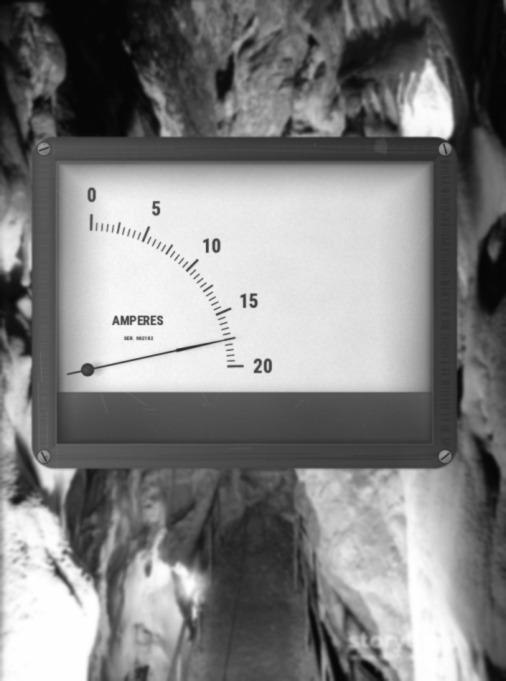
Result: 17.5 A
